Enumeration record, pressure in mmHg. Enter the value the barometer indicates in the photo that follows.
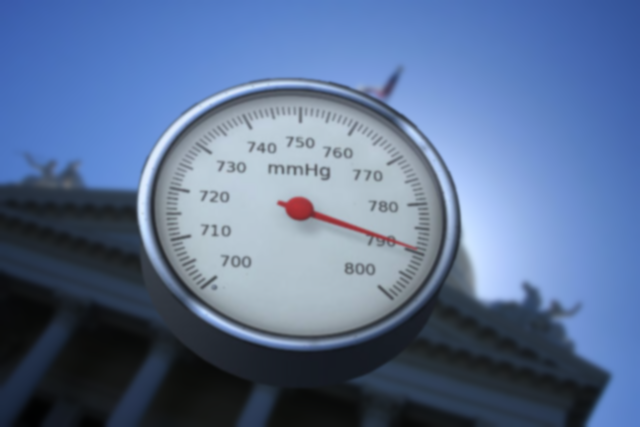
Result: 790 mmHg
